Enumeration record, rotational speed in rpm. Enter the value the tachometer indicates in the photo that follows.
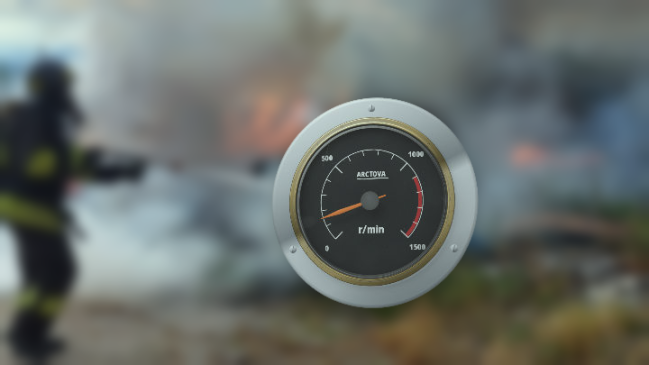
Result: 150 rpm
